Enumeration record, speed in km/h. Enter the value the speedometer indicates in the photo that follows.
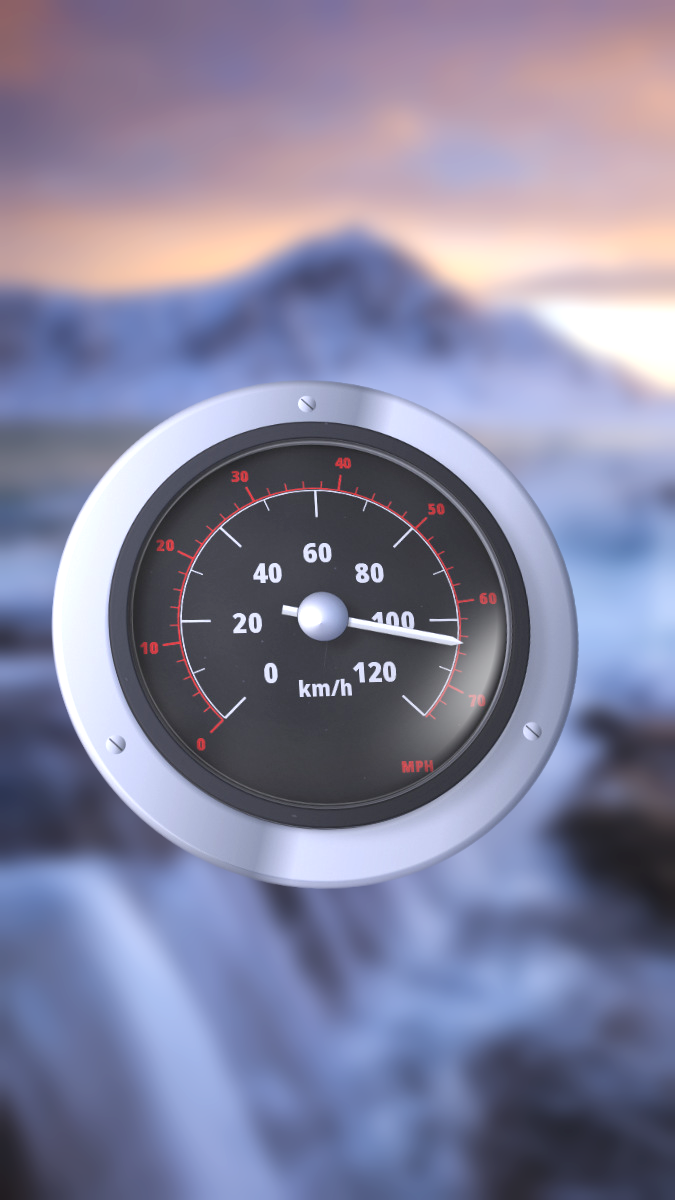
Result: 105 km/h
